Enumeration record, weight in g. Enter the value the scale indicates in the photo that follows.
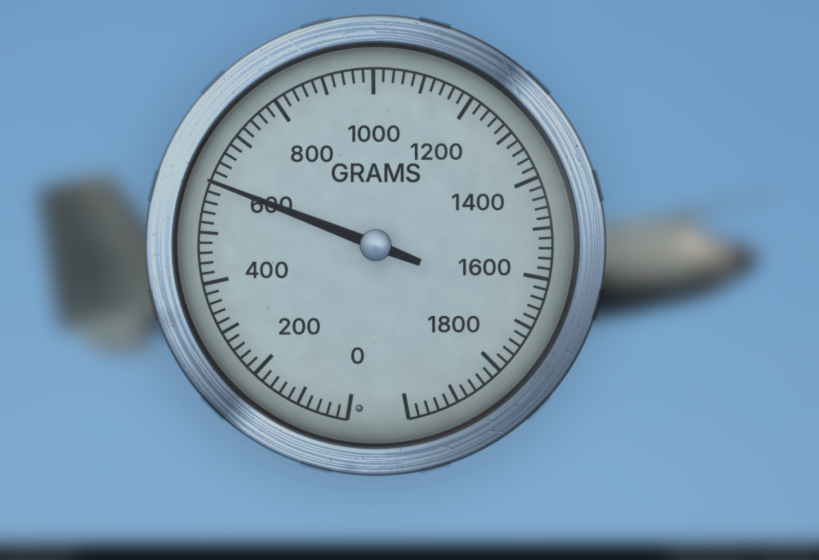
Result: 600 g
